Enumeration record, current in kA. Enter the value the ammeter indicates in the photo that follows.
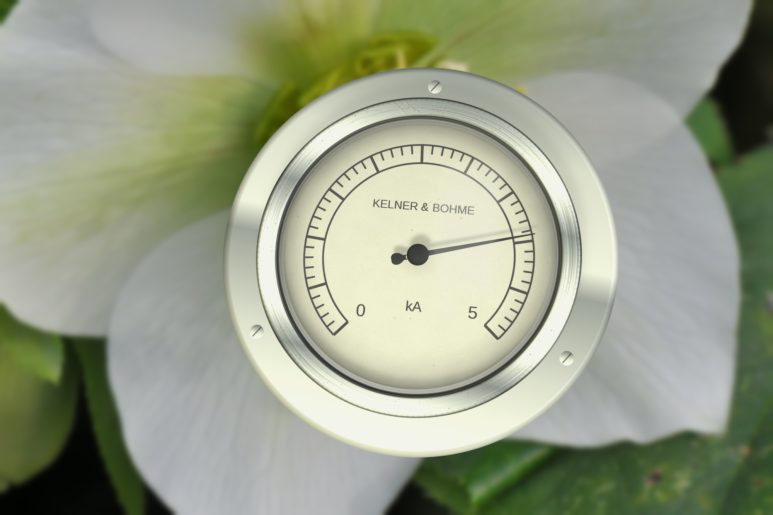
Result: 3.95 kA
